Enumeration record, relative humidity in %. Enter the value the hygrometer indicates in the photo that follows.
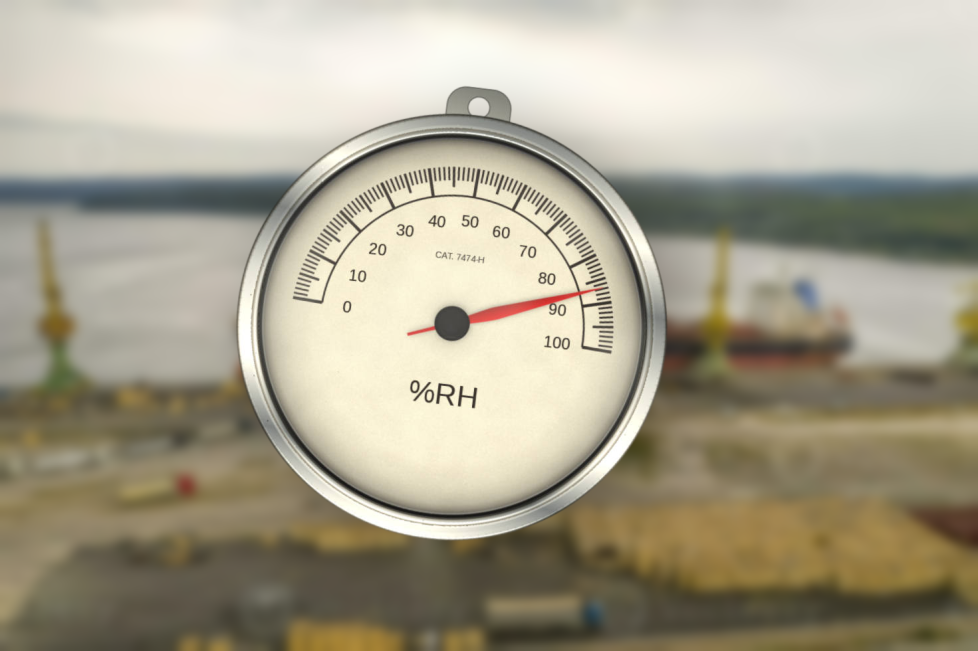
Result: 87 %
